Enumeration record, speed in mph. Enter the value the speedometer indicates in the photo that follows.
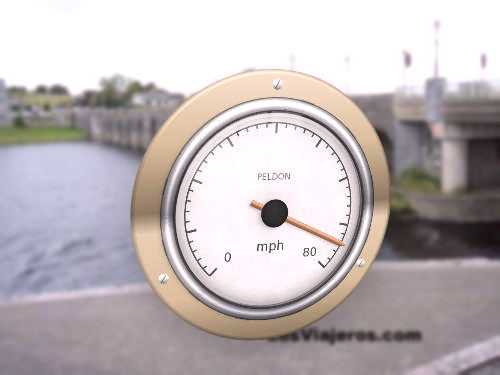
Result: 74 mph
